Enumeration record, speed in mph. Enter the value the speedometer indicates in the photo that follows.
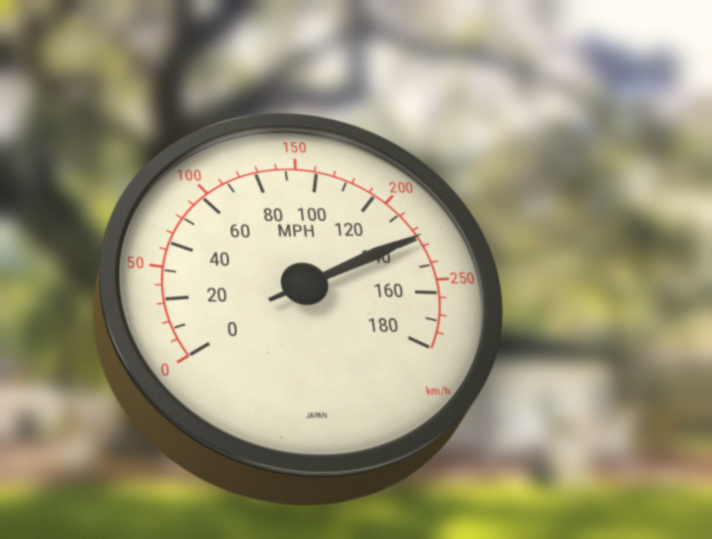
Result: 140 mph
